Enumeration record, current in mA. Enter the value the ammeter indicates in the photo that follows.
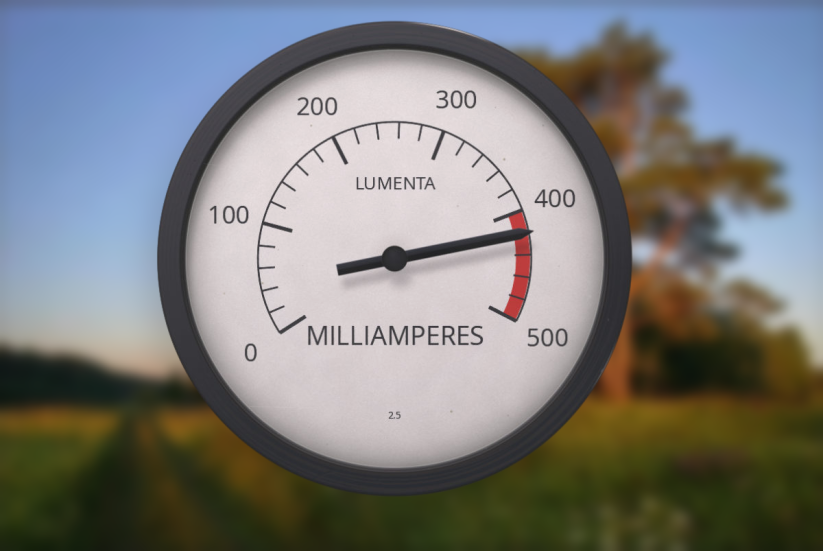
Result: 420 mA
